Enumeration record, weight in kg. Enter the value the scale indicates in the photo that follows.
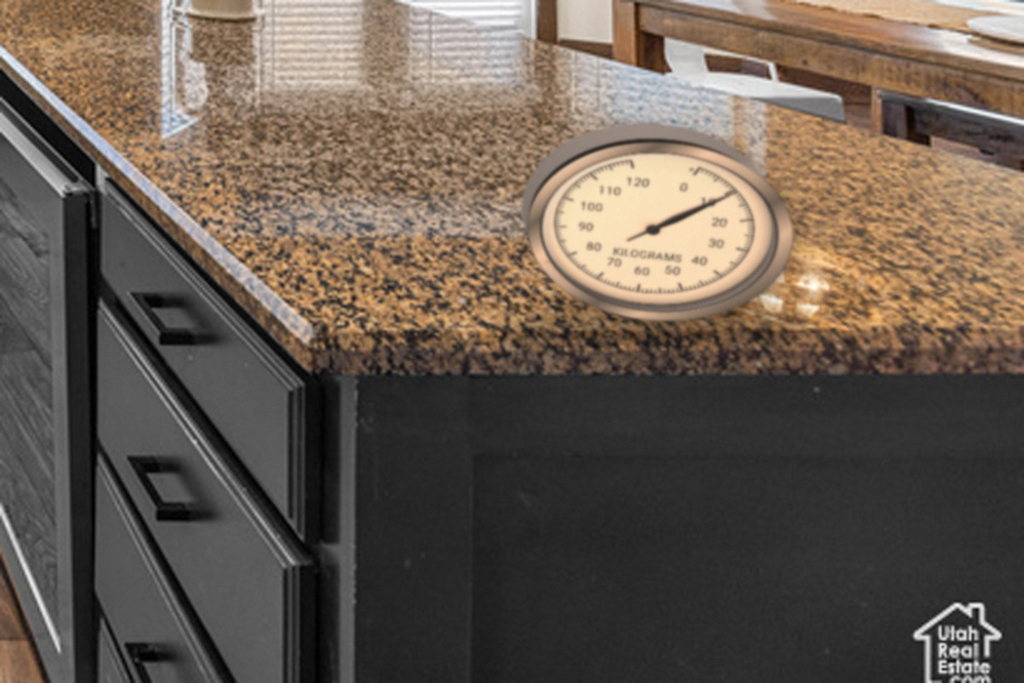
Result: 10 kg
